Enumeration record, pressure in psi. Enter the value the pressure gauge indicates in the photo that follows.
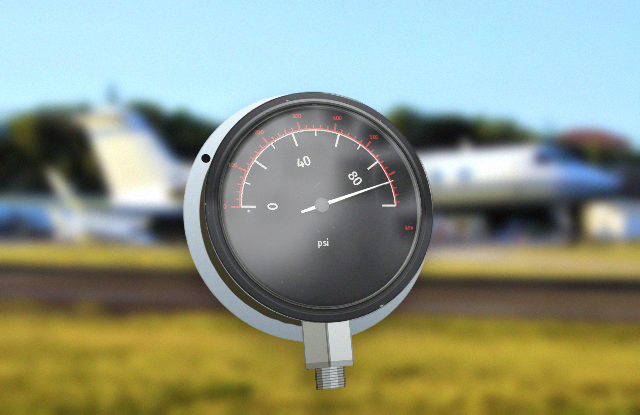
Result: 90 psi
